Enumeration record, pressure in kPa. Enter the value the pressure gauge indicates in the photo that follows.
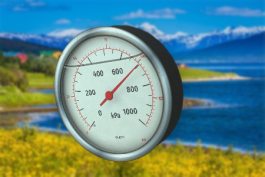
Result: 700 kPa
